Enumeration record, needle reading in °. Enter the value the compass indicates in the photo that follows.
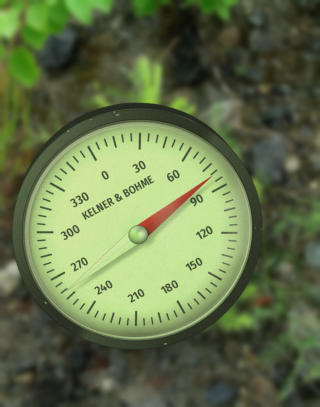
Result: 80 °
